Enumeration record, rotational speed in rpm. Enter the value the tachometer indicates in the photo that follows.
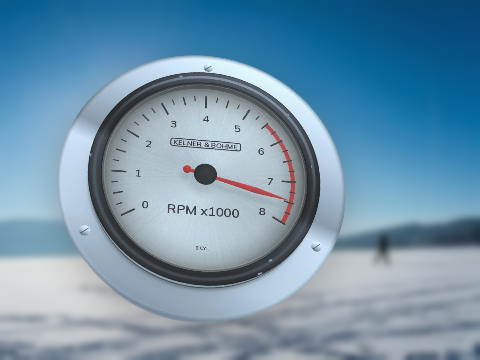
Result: 7500 rpm
